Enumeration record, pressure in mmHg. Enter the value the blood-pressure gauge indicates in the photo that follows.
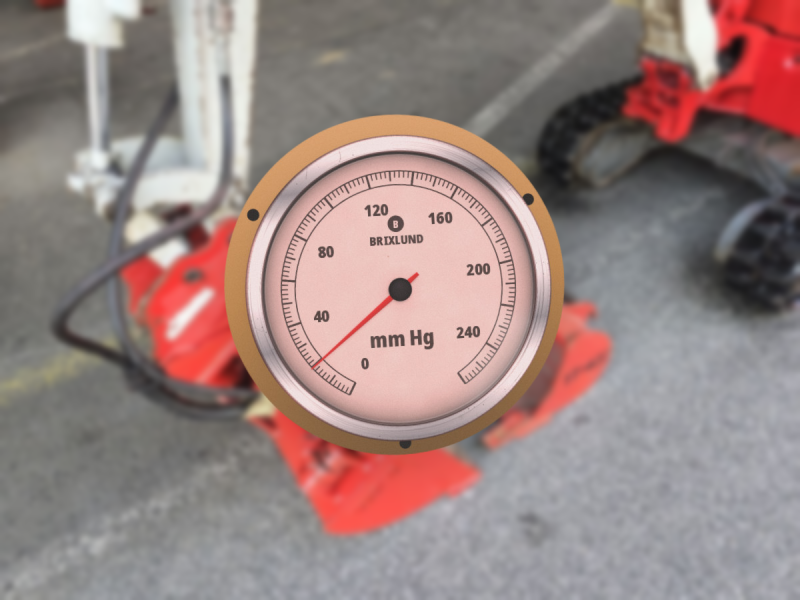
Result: 20 mmHg
